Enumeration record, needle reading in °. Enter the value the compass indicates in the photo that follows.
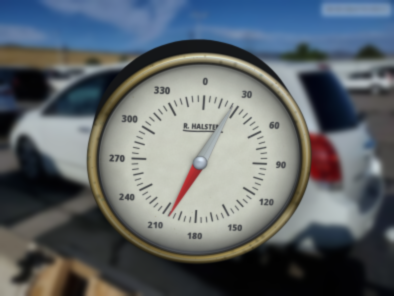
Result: 205 °
